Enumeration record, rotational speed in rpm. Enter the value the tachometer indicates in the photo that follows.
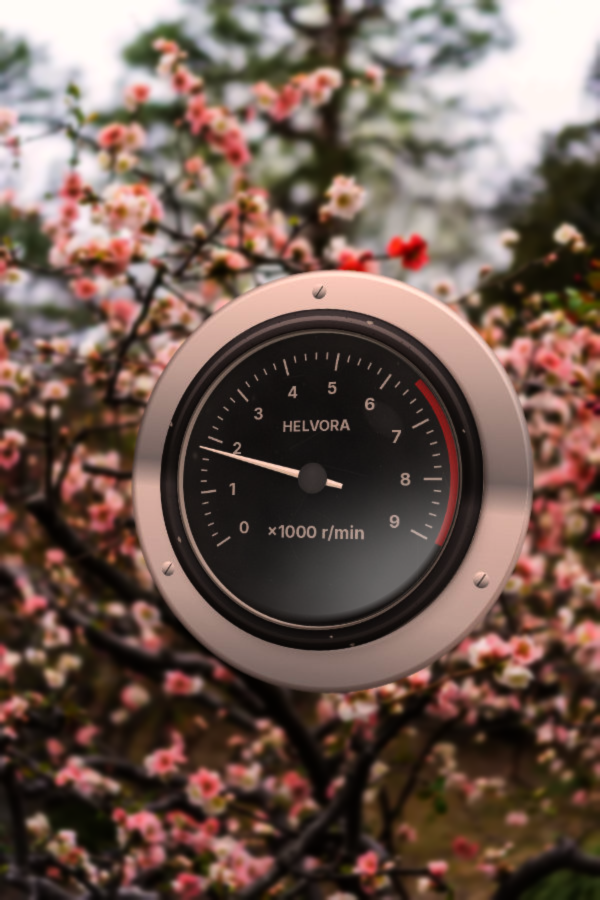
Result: 1800 rpm
